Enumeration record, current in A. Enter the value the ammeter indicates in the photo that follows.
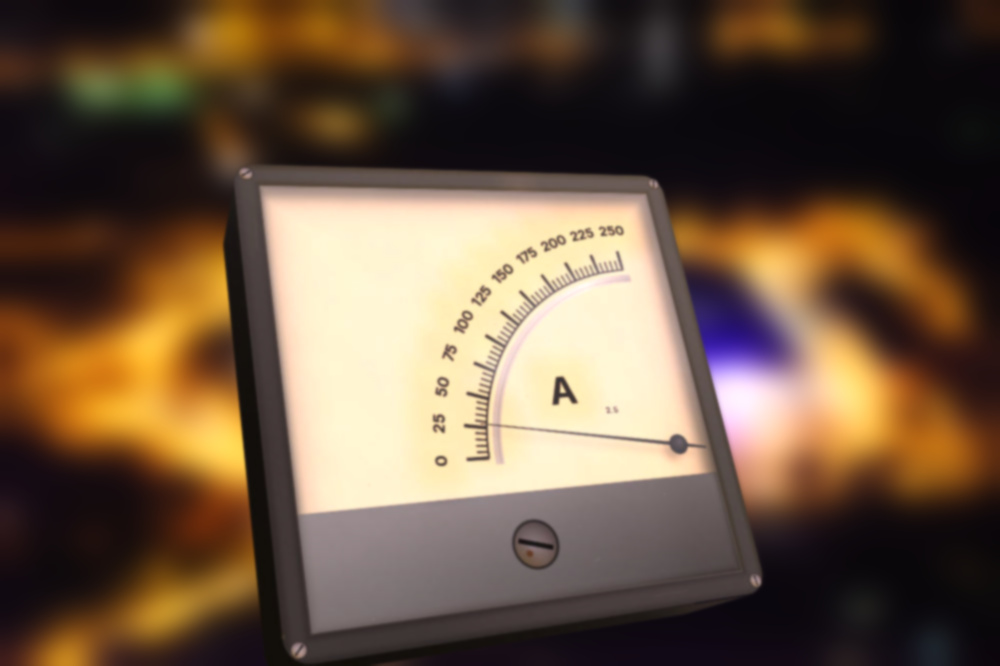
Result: 25 A
